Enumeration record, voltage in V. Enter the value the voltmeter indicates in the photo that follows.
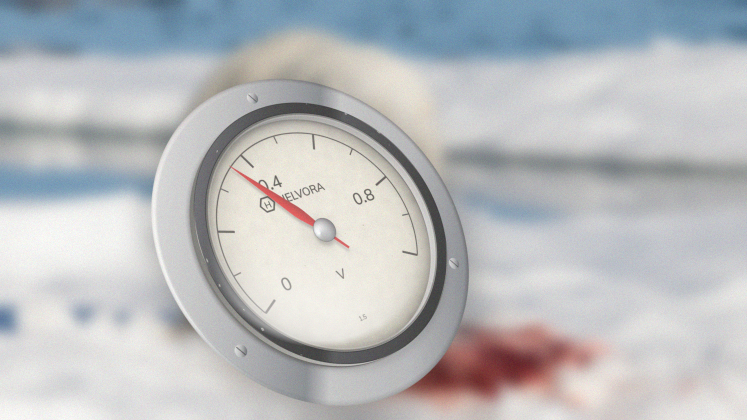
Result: 0.35 V
